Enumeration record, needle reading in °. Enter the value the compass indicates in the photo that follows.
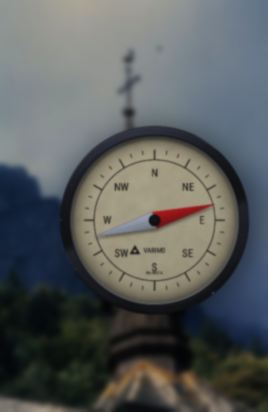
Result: 75 °
